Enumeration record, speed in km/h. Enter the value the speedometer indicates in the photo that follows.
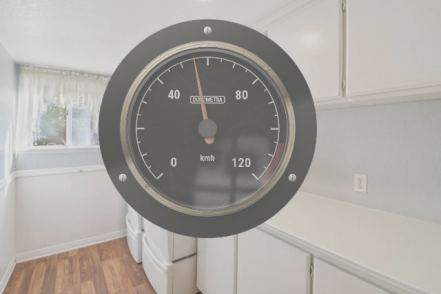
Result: 55 km/h
